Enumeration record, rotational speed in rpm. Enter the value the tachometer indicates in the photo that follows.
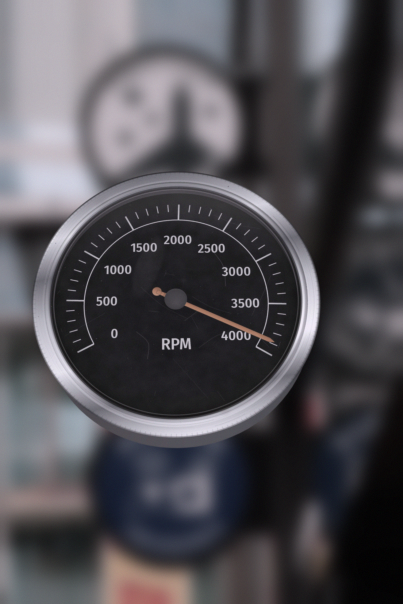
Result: 3900 rpm
